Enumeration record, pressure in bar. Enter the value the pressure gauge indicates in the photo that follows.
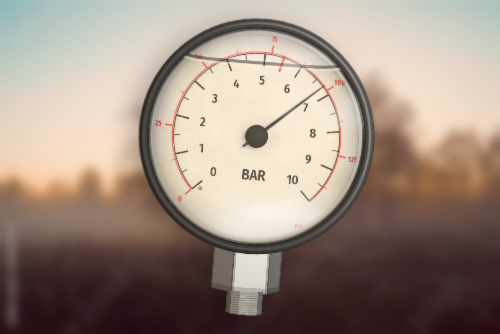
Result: 6.75 bar
